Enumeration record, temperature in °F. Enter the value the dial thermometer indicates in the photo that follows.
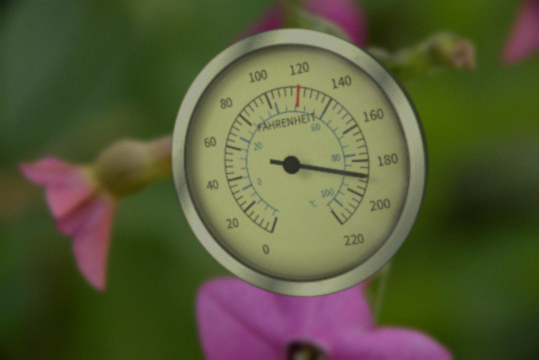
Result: 188 °F
